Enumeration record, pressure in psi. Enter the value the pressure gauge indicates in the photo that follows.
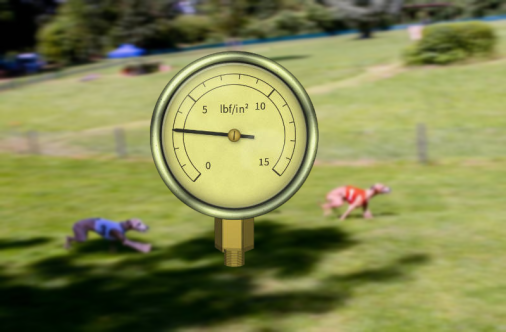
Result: 3 psi
